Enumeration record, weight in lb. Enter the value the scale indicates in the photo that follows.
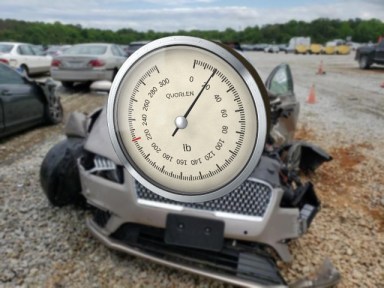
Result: 20 lb
